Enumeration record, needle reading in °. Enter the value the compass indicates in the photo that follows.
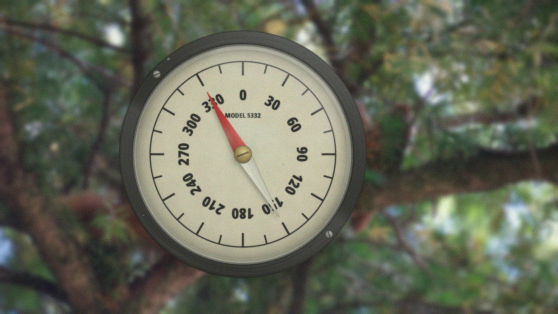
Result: 330 °
